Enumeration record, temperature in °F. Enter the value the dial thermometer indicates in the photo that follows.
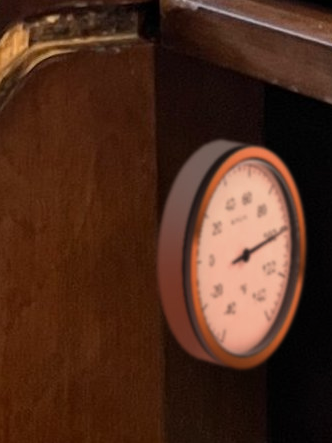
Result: 100 °F
